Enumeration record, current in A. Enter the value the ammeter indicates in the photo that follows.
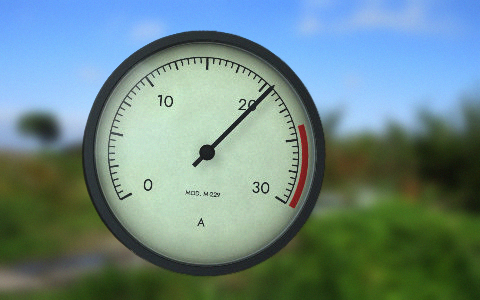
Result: 20.5 A
